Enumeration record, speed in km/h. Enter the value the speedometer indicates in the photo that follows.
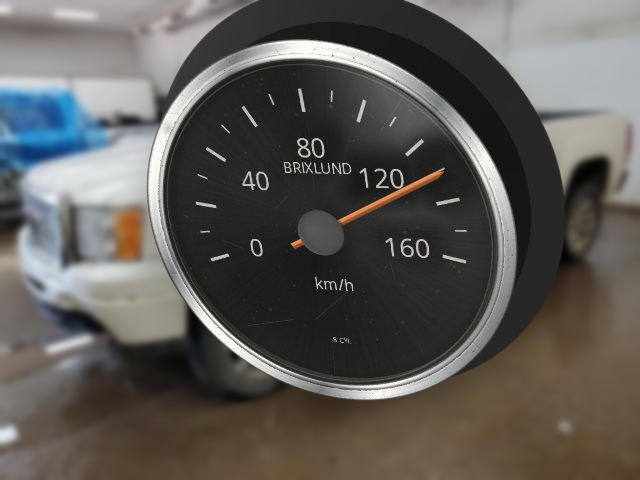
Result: 130 km/h
